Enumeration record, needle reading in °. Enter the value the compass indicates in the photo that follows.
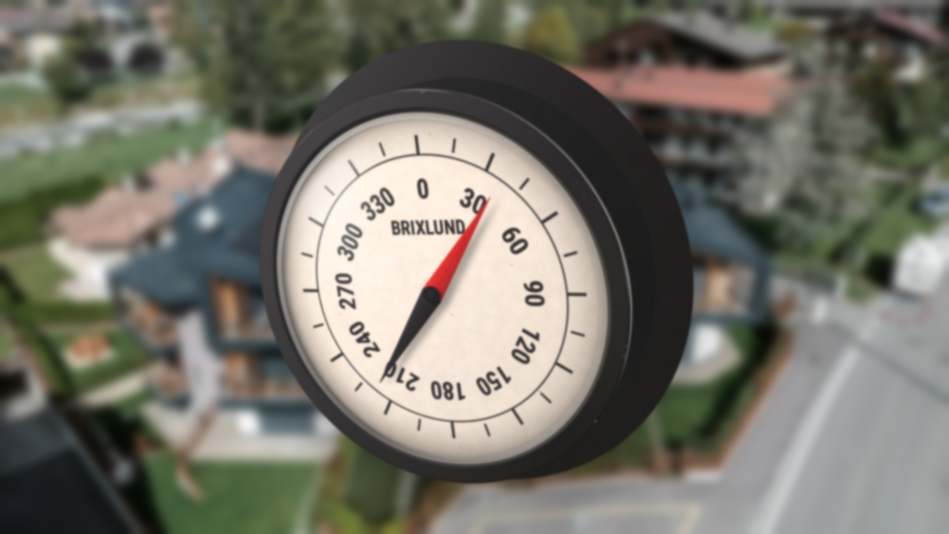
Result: 37.5 °
